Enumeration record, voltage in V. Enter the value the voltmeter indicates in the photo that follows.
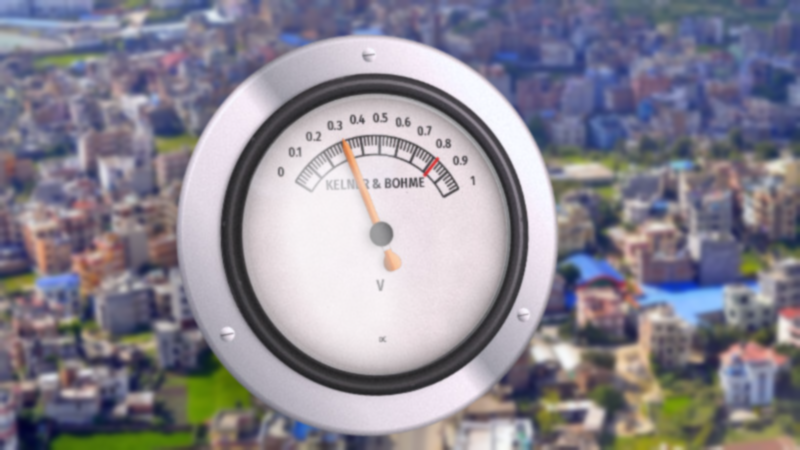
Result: 0.3 V
